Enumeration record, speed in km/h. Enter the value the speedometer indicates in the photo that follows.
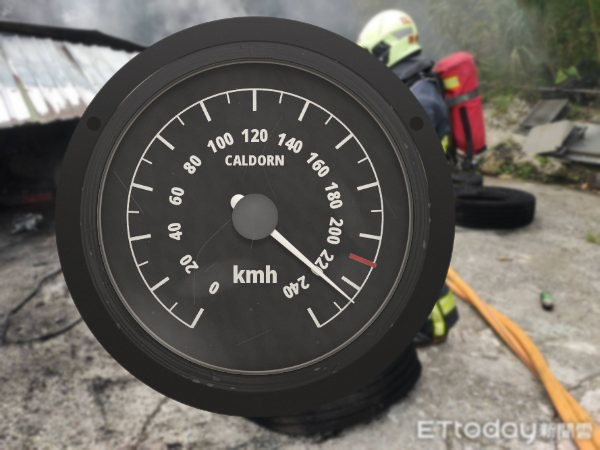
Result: 225 km/h
